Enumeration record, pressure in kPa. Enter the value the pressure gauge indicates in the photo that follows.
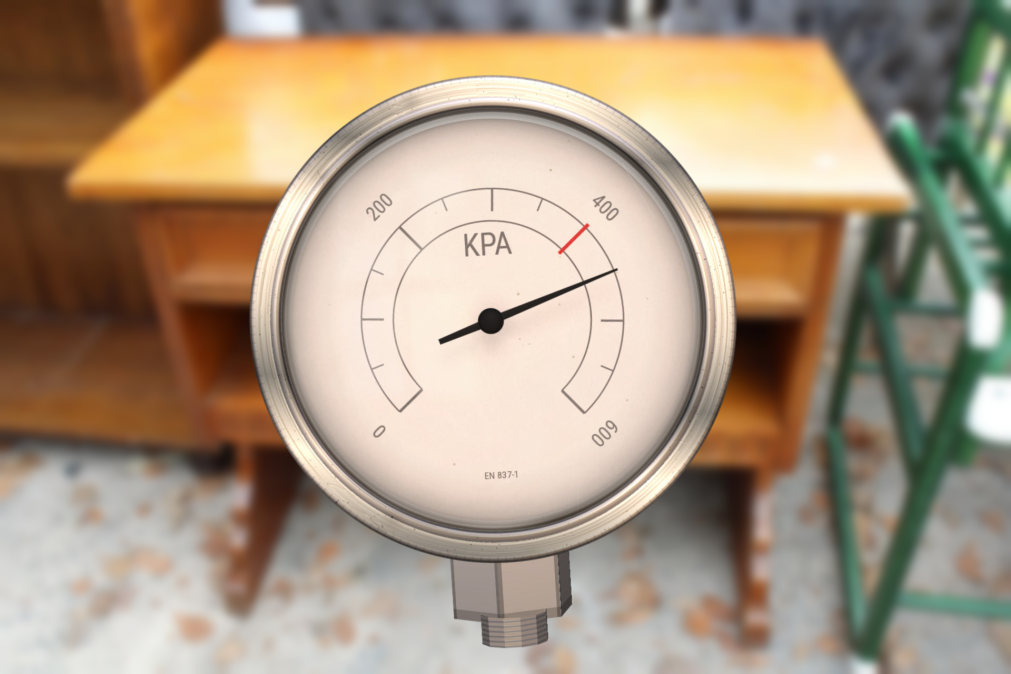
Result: 450 kPa
